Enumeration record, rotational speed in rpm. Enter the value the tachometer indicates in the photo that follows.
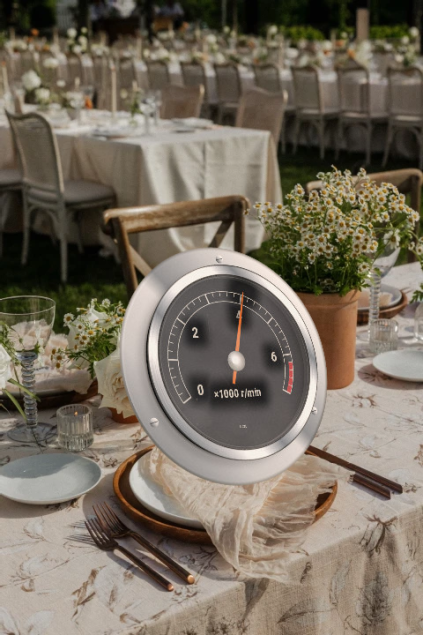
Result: 4000 rpm
